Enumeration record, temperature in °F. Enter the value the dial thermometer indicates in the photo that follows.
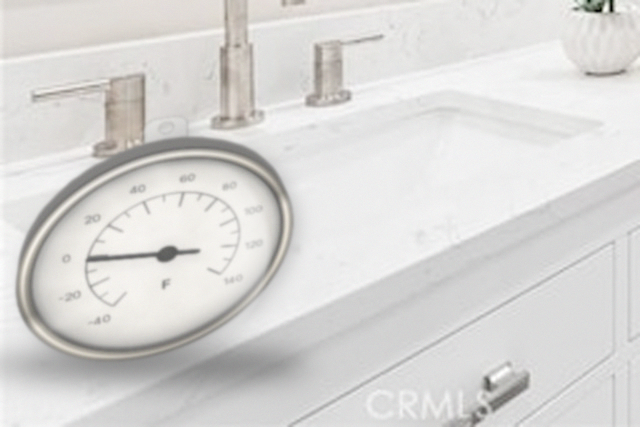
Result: 0 °F
